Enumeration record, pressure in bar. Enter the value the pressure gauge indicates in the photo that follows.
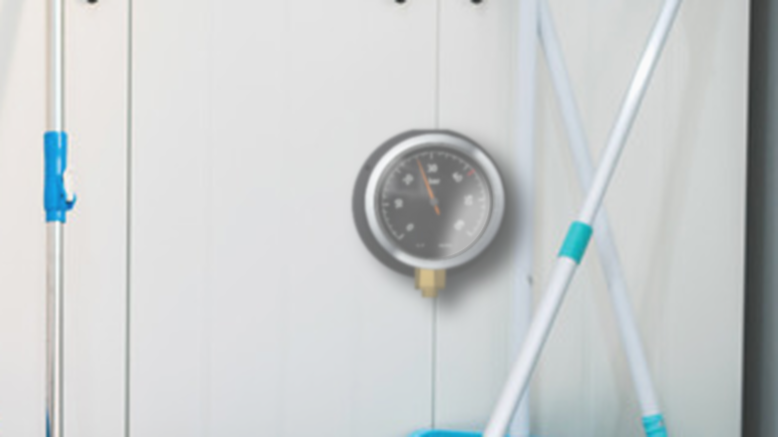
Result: 26 bar
